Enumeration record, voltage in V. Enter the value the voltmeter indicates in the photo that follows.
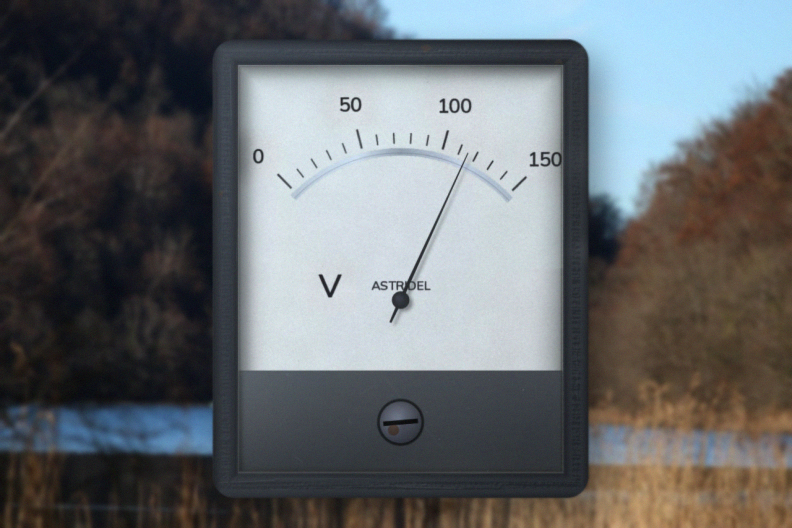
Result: 115 V
